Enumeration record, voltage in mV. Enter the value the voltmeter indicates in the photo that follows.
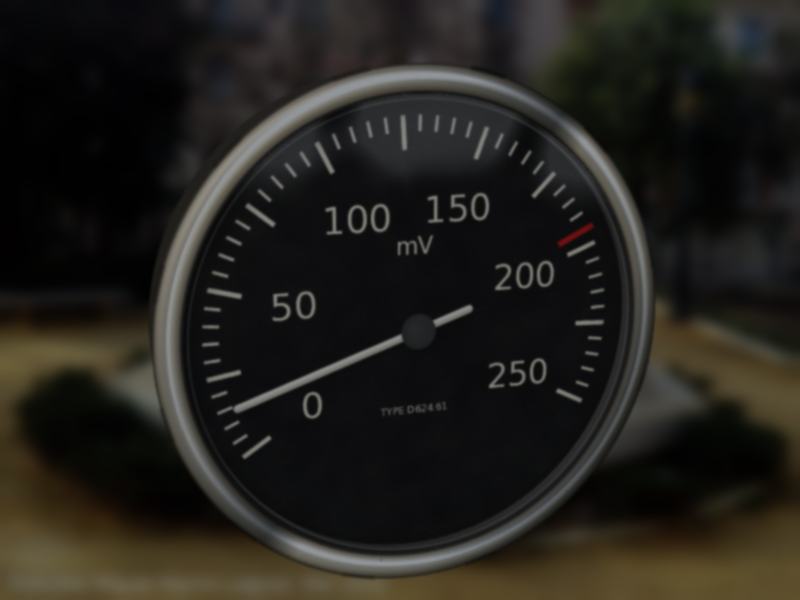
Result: 15 mV
